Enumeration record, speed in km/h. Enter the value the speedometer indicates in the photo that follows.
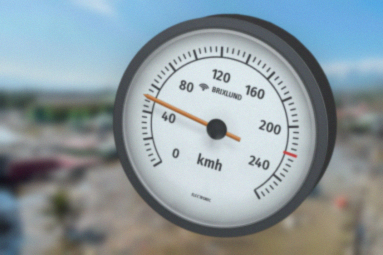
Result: 52 km/h
